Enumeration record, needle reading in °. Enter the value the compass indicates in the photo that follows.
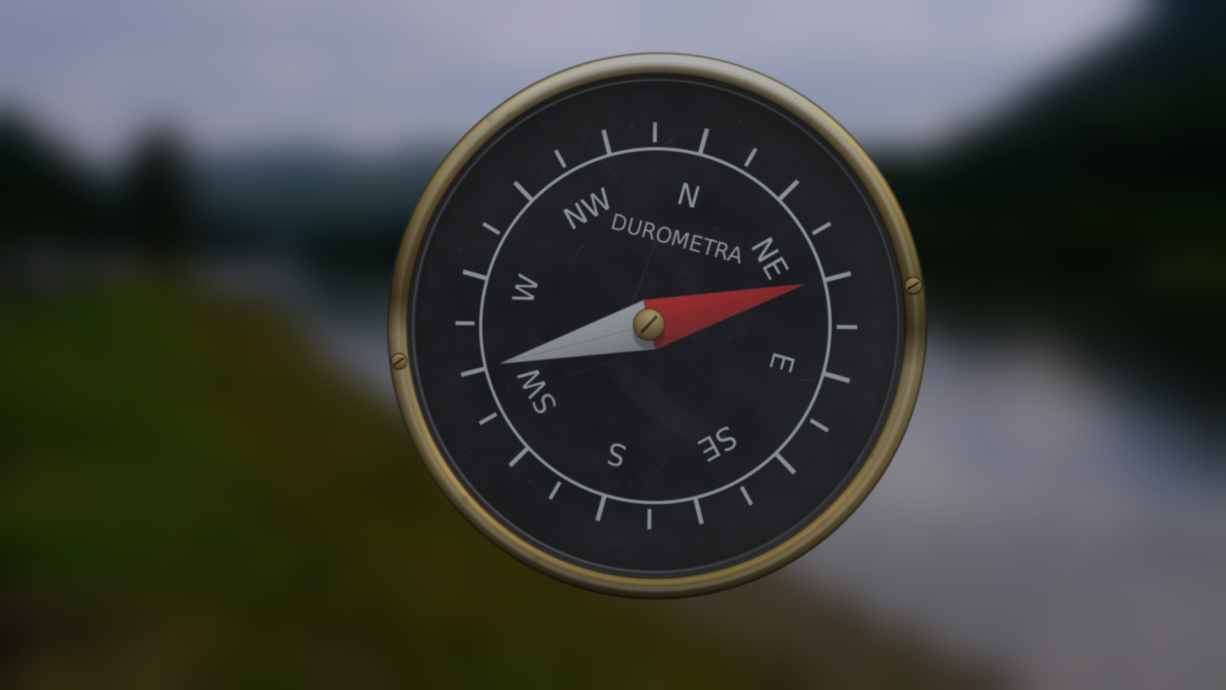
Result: 60 °
